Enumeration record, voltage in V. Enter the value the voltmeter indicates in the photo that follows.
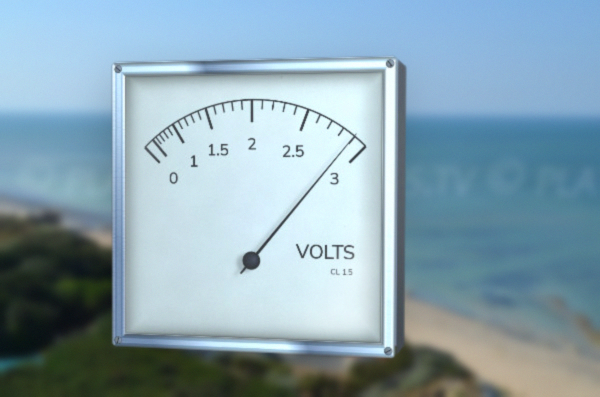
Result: 2.9 V
